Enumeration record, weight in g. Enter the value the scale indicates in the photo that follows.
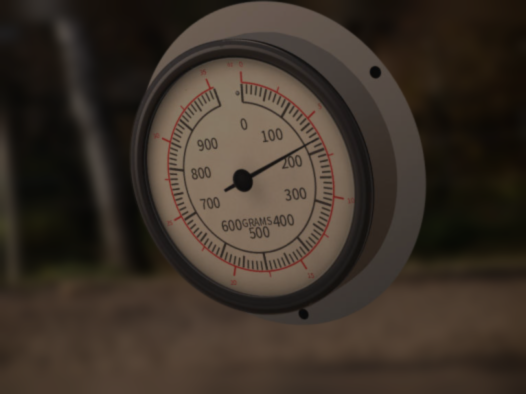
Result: 180 g
